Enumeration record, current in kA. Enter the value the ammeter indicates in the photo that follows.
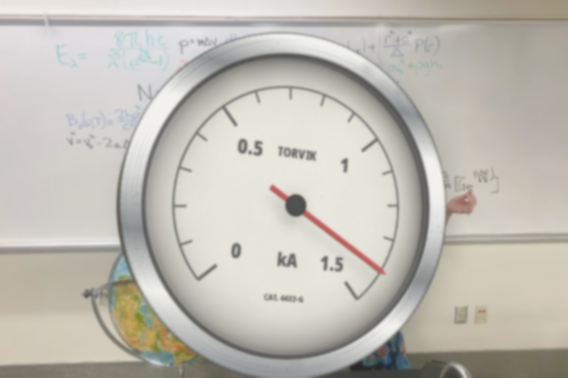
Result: 1.4 kA
